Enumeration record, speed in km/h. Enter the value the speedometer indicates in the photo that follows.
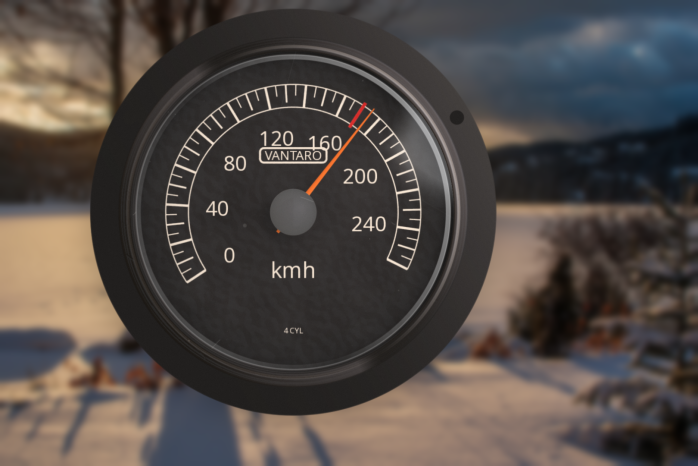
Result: 175 km/h
